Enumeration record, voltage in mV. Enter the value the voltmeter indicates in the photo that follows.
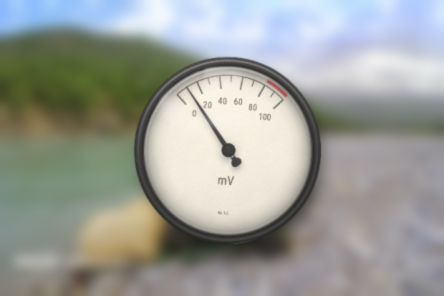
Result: 10 mV
